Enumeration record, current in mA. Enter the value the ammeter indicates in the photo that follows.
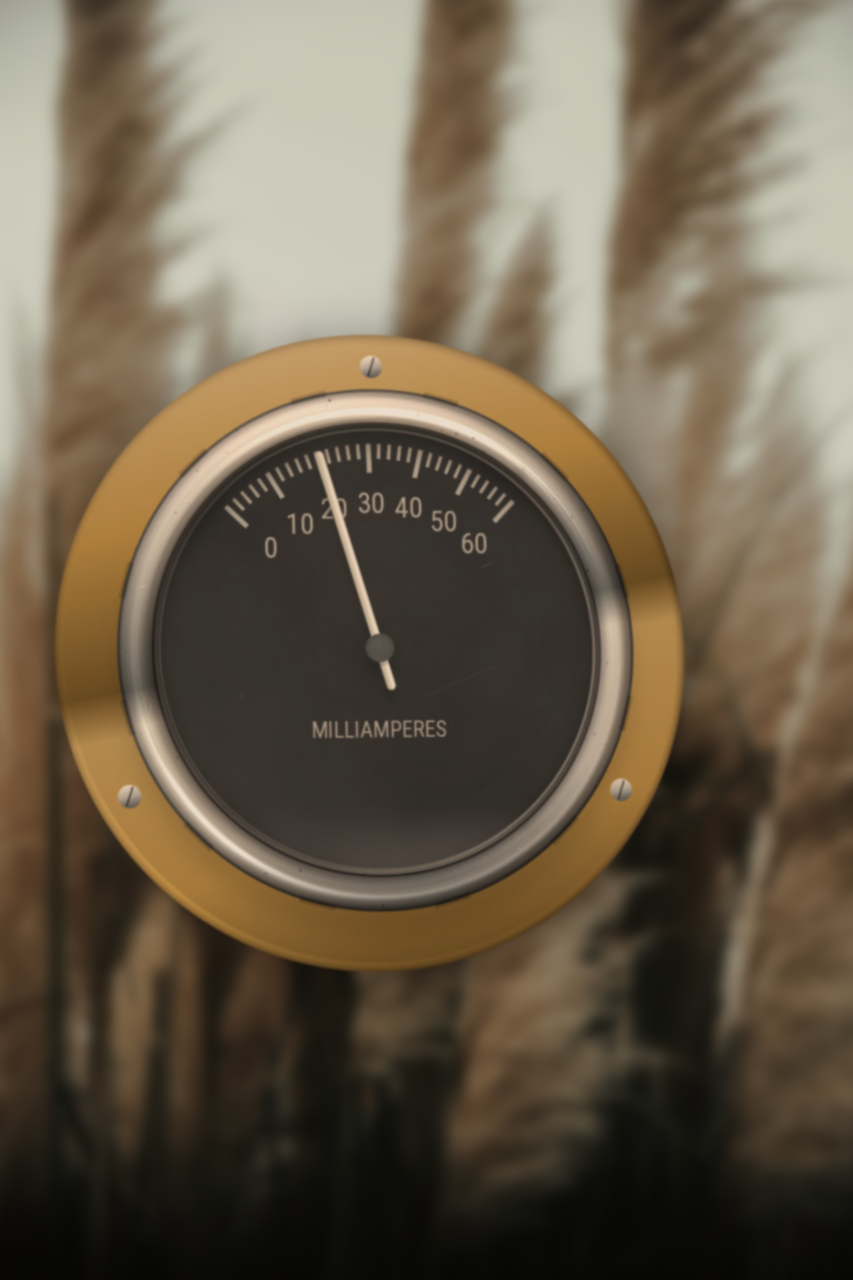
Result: 20 mA
